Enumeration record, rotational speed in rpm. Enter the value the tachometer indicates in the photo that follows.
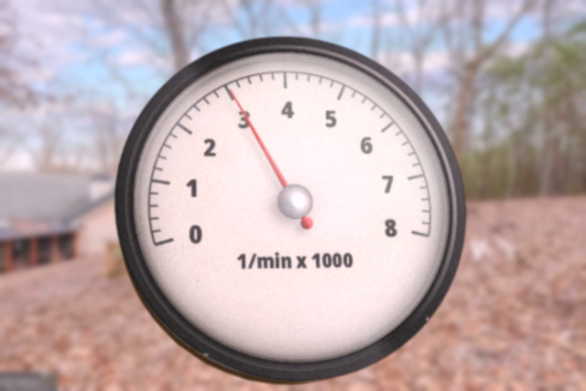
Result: 3000 rpm
